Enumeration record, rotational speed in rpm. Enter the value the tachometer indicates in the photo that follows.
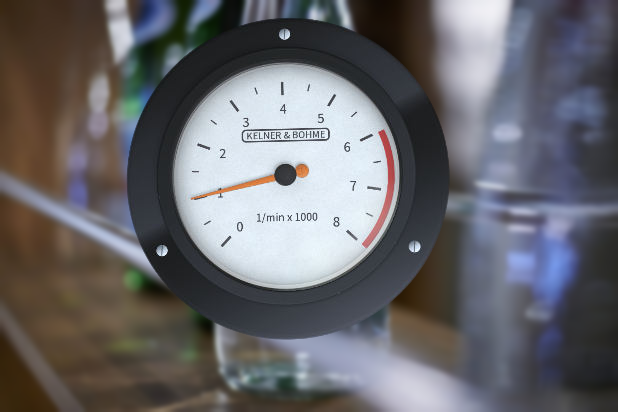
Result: 1000 rpm
